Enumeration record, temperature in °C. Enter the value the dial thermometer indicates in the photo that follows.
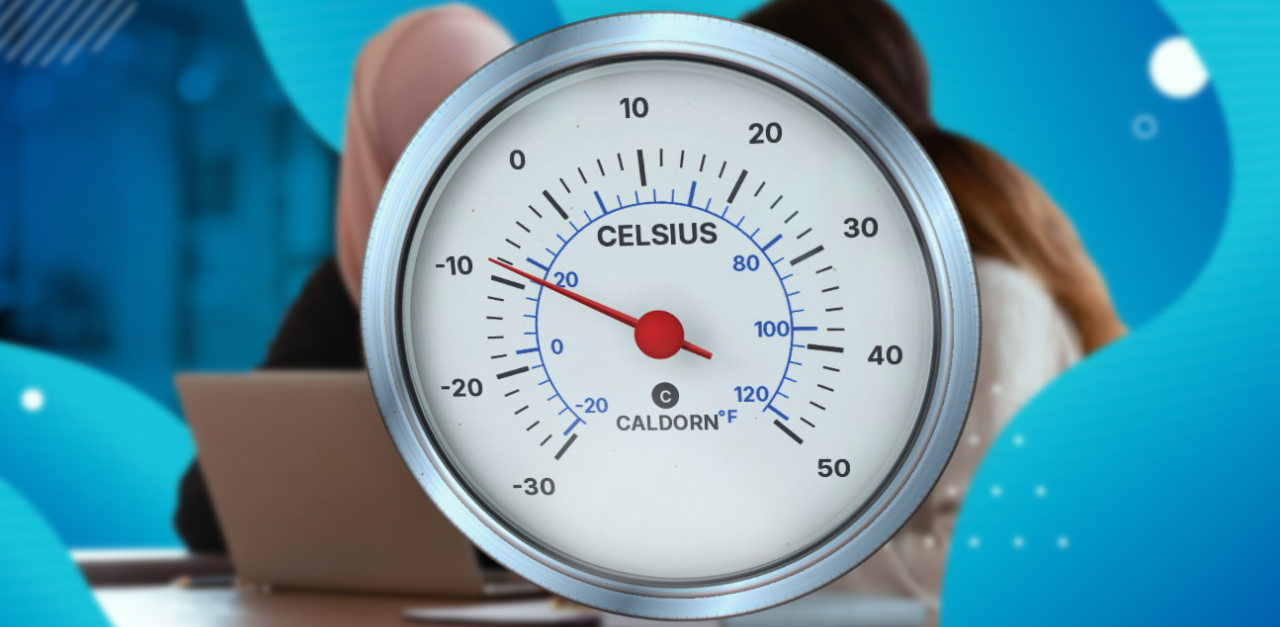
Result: -8 °C
